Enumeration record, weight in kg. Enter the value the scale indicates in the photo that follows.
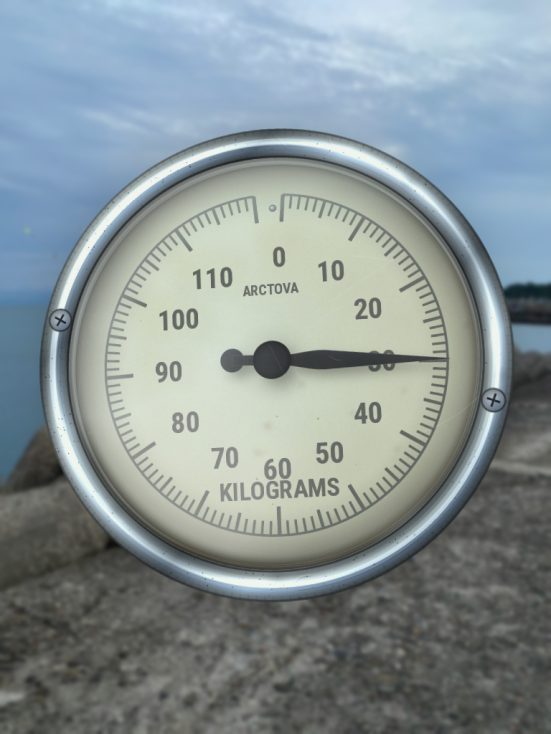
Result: 30 kg
